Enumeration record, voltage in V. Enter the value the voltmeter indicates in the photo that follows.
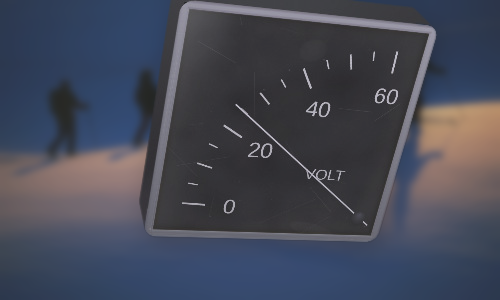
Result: 25 V
